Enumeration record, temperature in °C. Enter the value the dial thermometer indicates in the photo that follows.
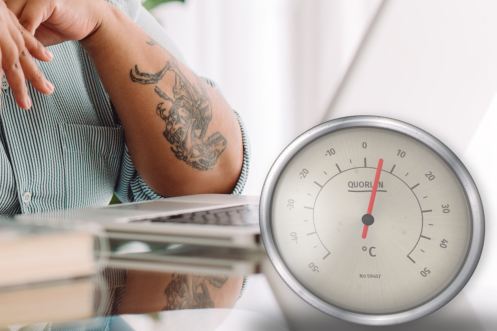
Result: 5 °C
